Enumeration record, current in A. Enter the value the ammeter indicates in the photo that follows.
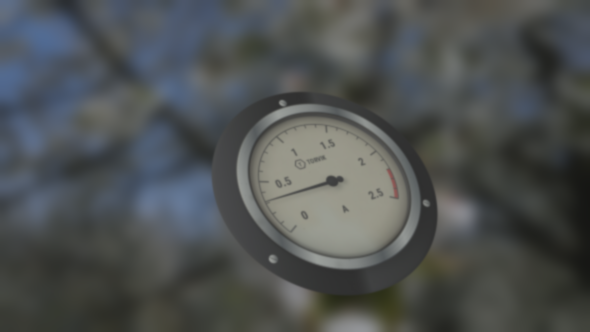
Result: 0.3 A
